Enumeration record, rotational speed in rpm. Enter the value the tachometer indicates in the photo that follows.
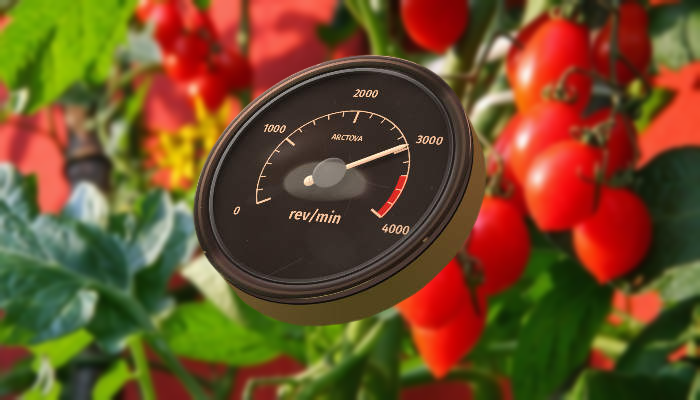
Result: 3000 rpm
